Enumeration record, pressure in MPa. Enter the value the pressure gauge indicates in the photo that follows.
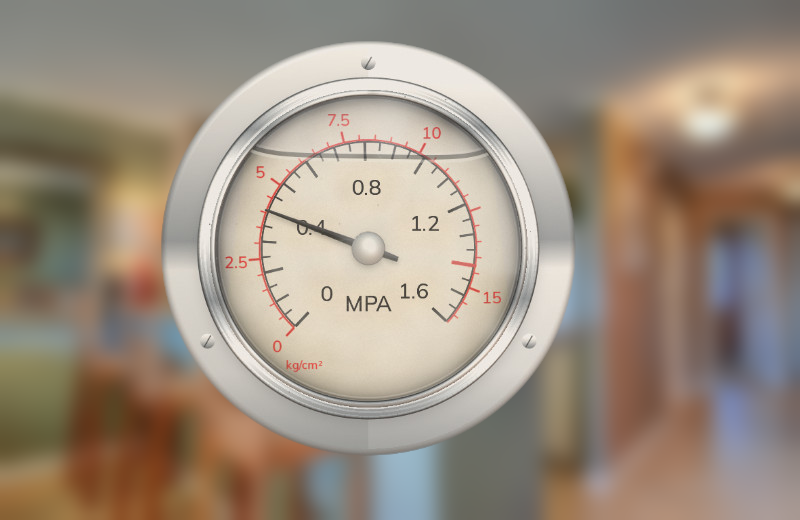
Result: 0.4 MPa
